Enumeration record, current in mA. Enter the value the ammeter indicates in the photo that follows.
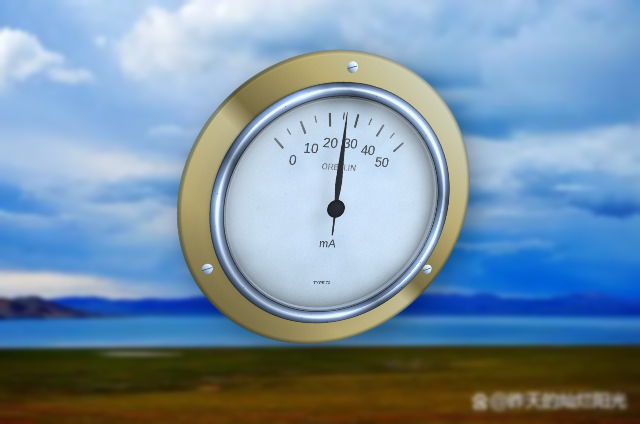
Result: 25 mA
